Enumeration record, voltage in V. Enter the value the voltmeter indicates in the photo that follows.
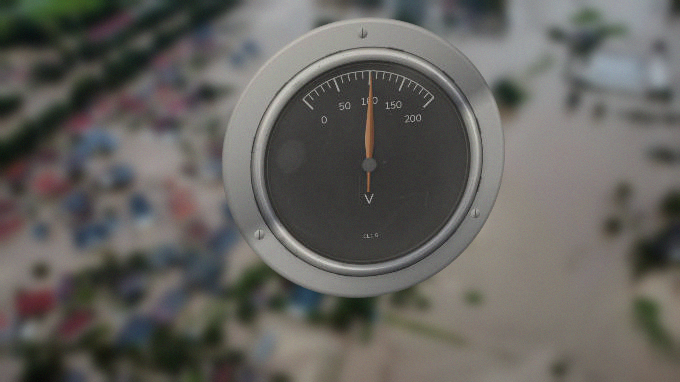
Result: 100 V
